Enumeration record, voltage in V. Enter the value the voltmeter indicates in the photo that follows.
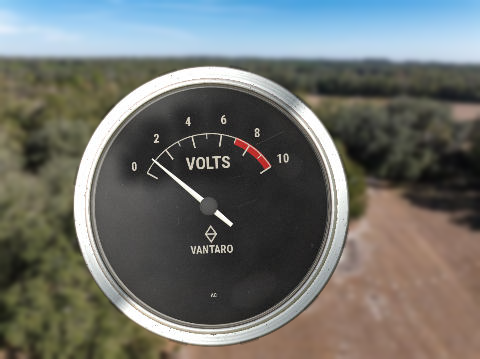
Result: 1 V
